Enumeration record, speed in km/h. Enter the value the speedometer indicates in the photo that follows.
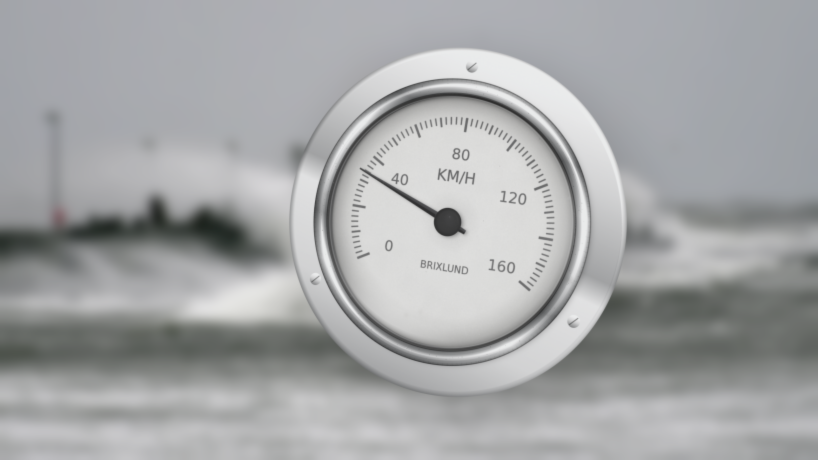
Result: 34 km/h
